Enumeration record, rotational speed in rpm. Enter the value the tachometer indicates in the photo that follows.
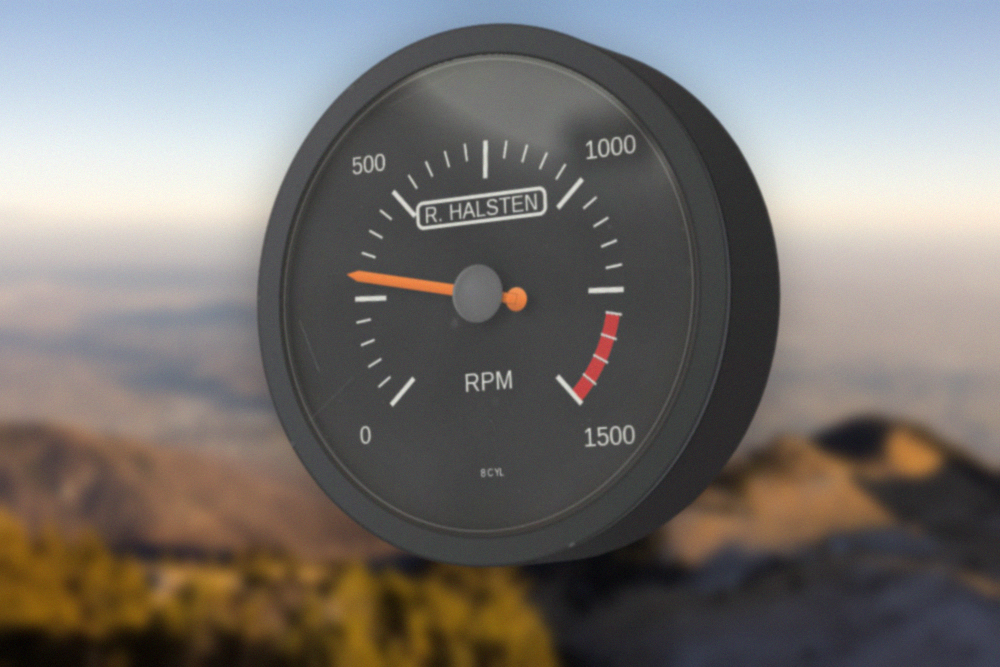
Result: 300 rpm
